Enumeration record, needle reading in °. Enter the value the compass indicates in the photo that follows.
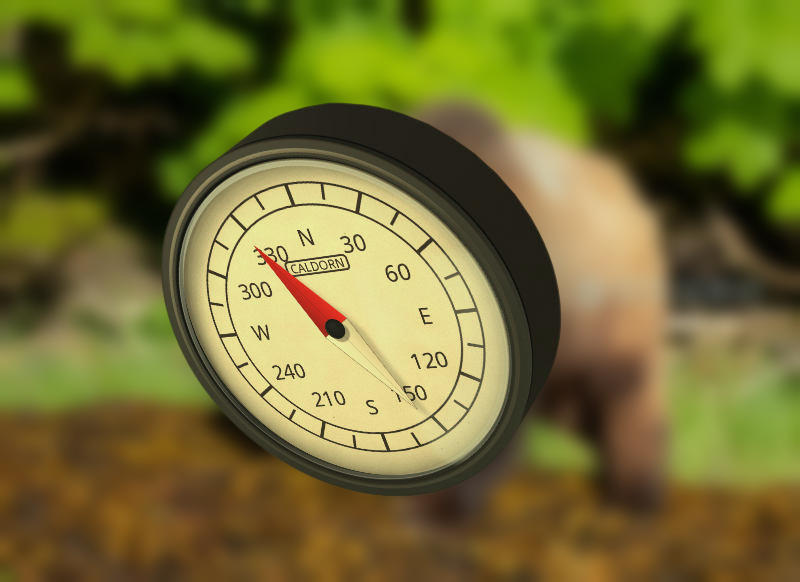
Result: 330 °
